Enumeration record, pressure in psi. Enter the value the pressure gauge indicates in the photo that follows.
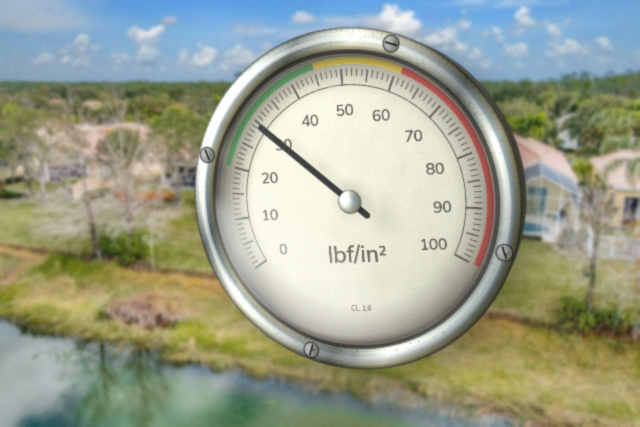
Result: 30 psi
